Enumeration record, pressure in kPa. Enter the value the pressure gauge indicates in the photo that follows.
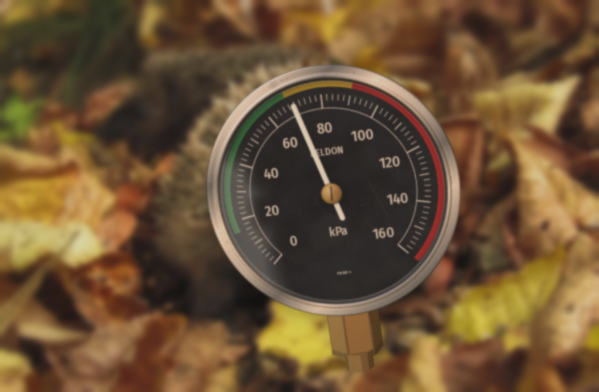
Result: 70 kPa
